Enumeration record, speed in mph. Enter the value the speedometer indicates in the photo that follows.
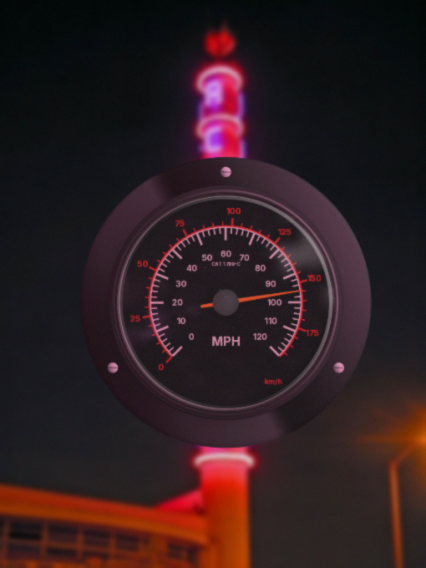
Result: 96 mph
